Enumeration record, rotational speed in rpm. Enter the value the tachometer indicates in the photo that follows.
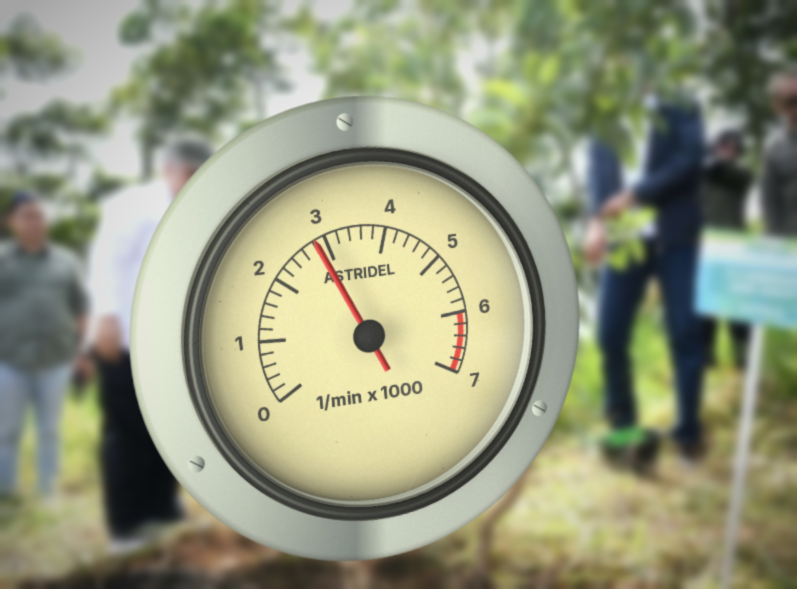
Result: 2800 rpm
